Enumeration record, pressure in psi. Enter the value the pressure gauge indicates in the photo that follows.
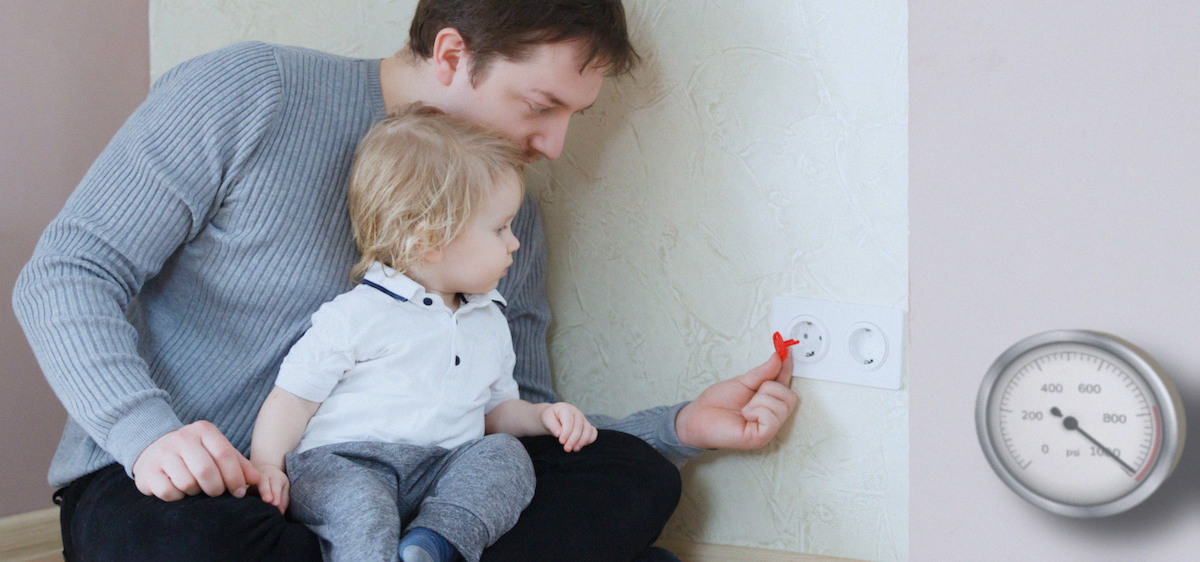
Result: 980 psi
